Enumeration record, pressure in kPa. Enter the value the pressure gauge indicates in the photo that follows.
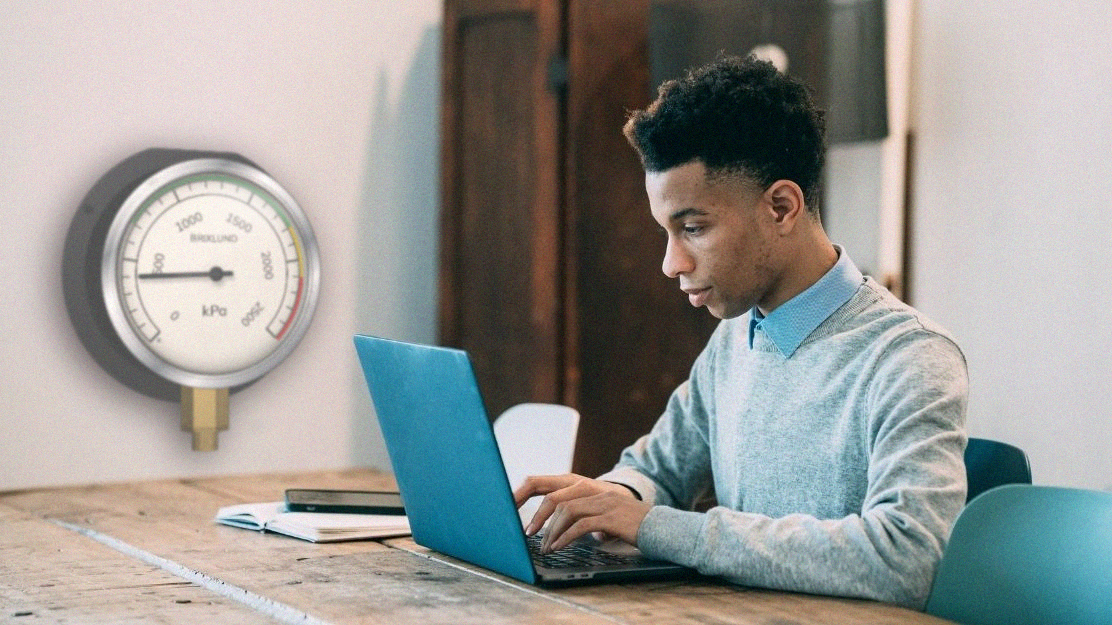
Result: 400 kPa
